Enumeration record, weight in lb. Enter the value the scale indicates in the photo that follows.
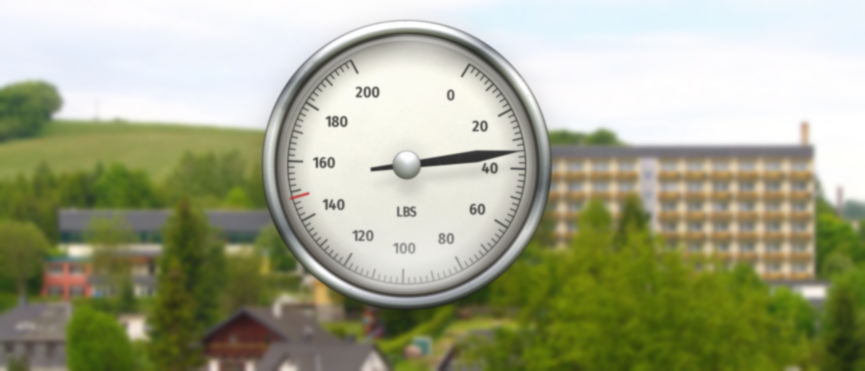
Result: 34 lb
